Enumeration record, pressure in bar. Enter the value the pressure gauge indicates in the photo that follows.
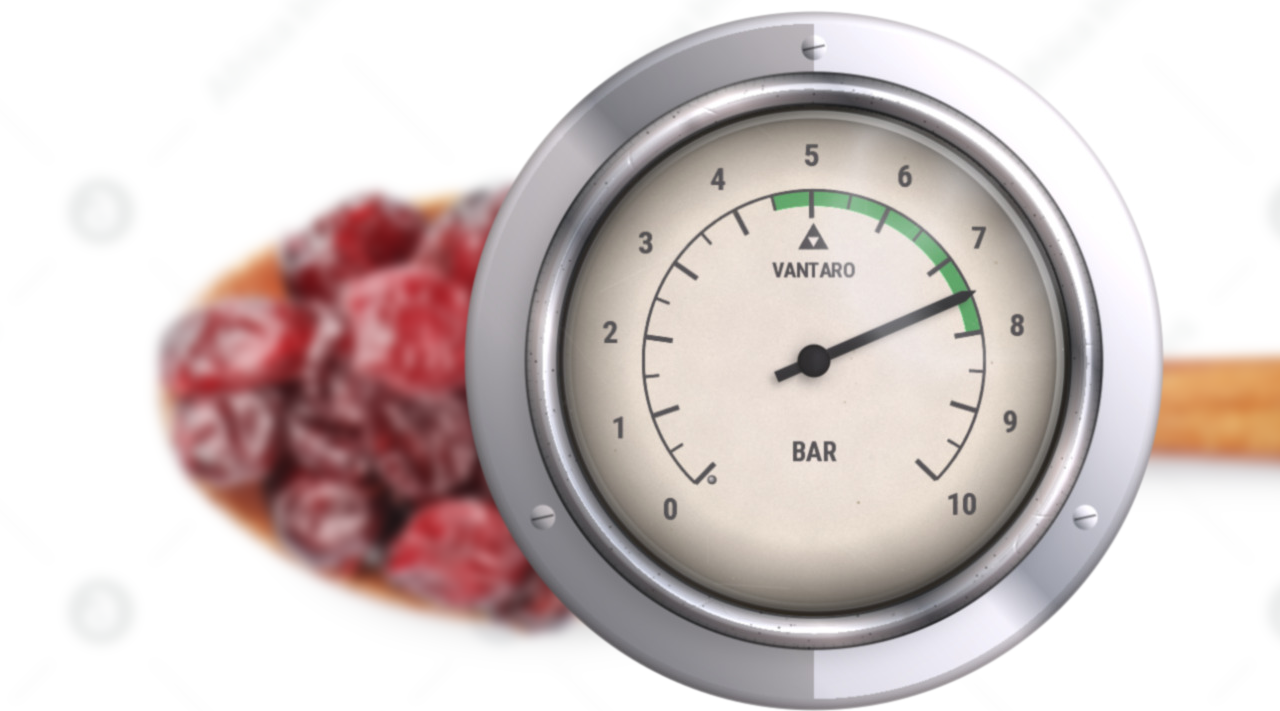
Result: 7.5 bar
